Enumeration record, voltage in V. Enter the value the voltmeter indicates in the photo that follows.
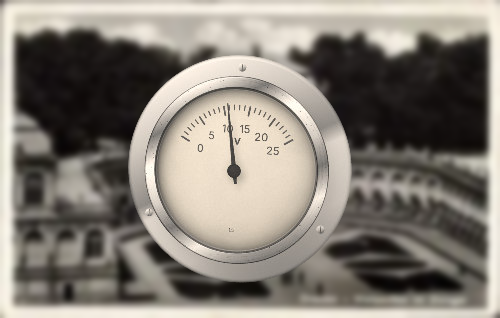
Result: 11 V
